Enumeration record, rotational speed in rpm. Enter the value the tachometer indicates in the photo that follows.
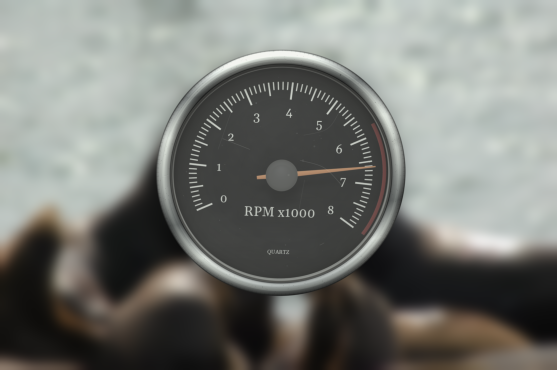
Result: 6600 rpm
